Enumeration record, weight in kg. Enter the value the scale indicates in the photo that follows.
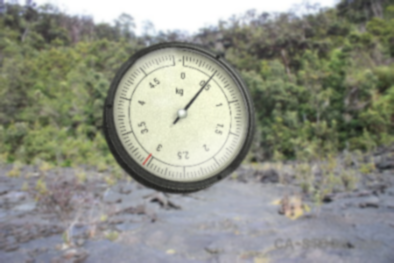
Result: 0.5 kg
